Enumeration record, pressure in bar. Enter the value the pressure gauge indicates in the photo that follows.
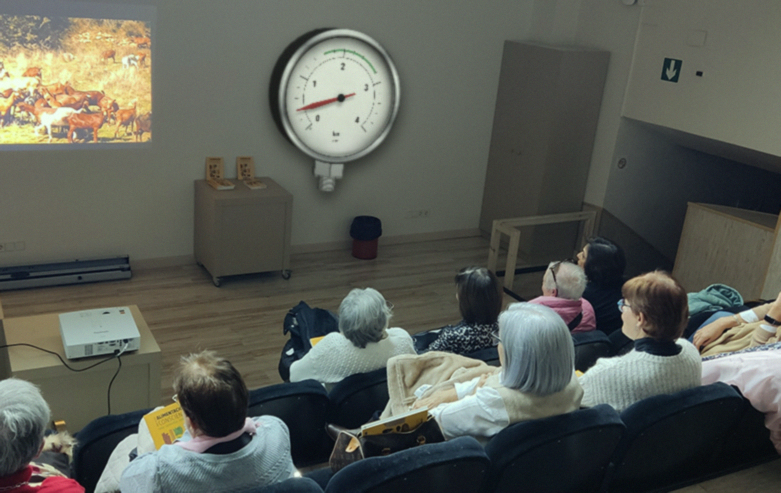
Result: 0.4 bar
